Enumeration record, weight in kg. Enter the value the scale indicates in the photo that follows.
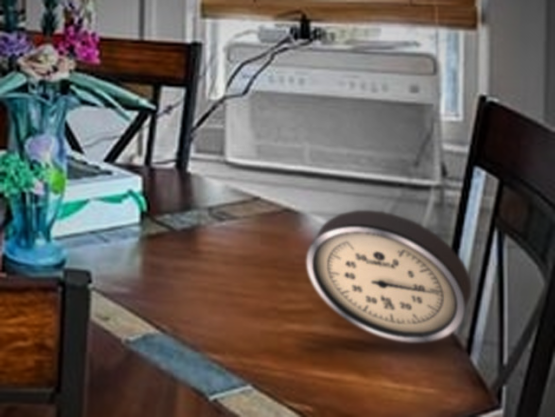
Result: 10 kg
